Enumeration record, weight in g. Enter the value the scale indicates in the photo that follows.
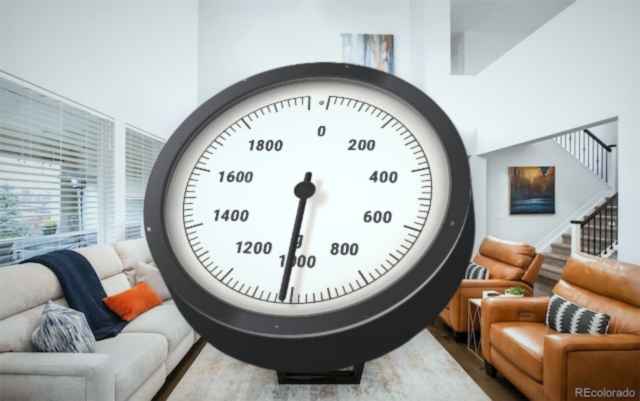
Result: 1020 g
